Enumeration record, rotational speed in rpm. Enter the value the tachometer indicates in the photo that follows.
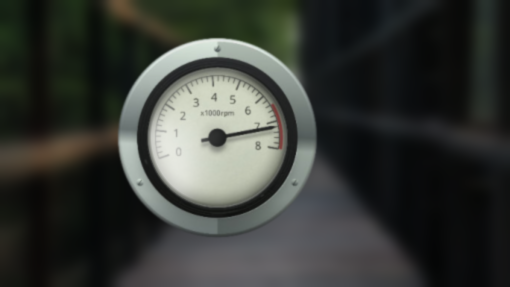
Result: 7200 rpm
